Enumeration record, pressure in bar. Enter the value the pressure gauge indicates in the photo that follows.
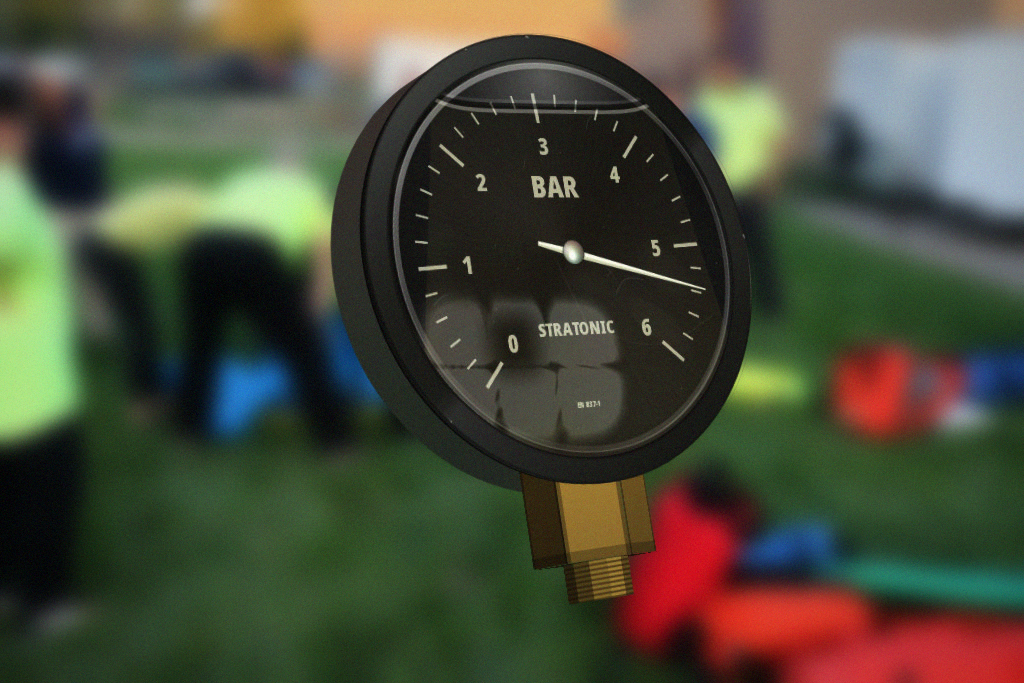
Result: 5.4 bar
